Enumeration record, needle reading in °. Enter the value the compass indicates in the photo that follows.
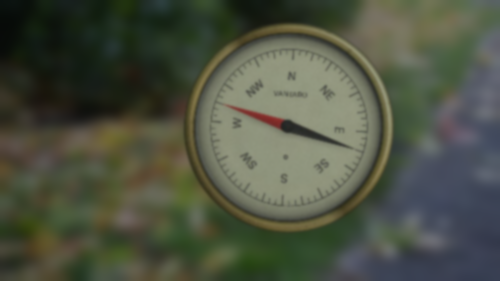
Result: 285 °
